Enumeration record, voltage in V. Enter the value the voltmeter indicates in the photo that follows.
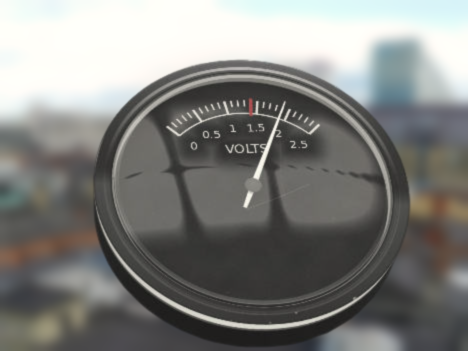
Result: 1.9 V
